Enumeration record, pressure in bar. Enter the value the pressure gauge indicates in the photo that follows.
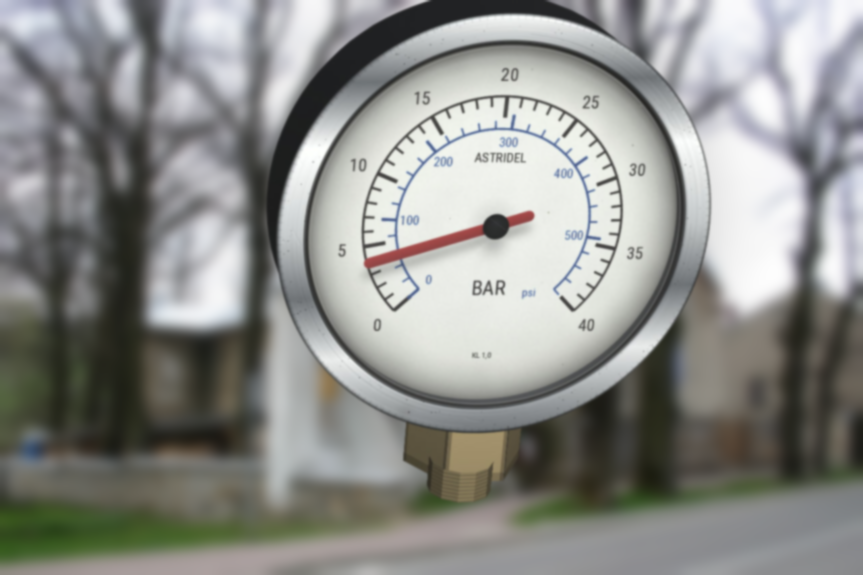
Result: 4 bar
